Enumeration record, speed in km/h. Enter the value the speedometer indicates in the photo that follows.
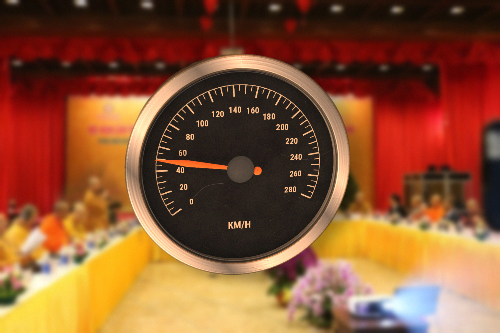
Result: 50 km/h
